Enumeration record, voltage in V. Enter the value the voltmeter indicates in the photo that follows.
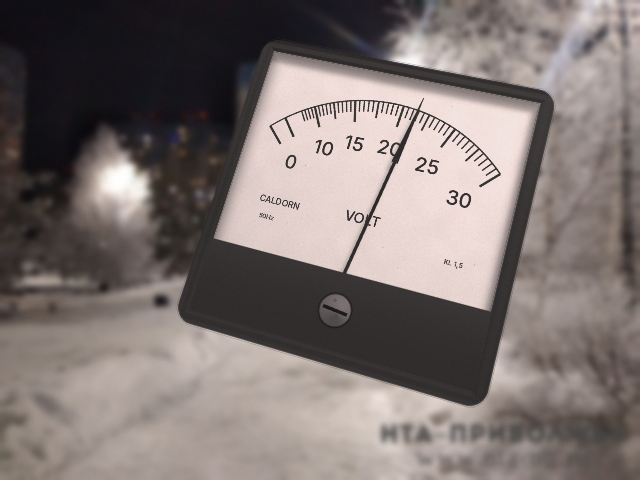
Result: 21.5 V
